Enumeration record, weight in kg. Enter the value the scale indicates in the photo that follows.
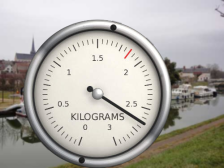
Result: 2.65 kg
